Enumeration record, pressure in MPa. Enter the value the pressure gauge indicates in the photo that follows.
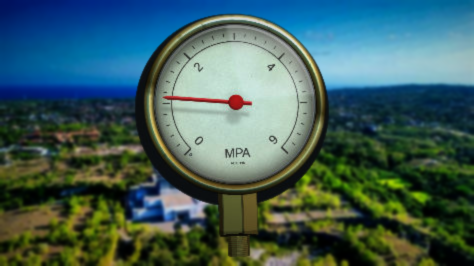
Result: 1.1 MPa
